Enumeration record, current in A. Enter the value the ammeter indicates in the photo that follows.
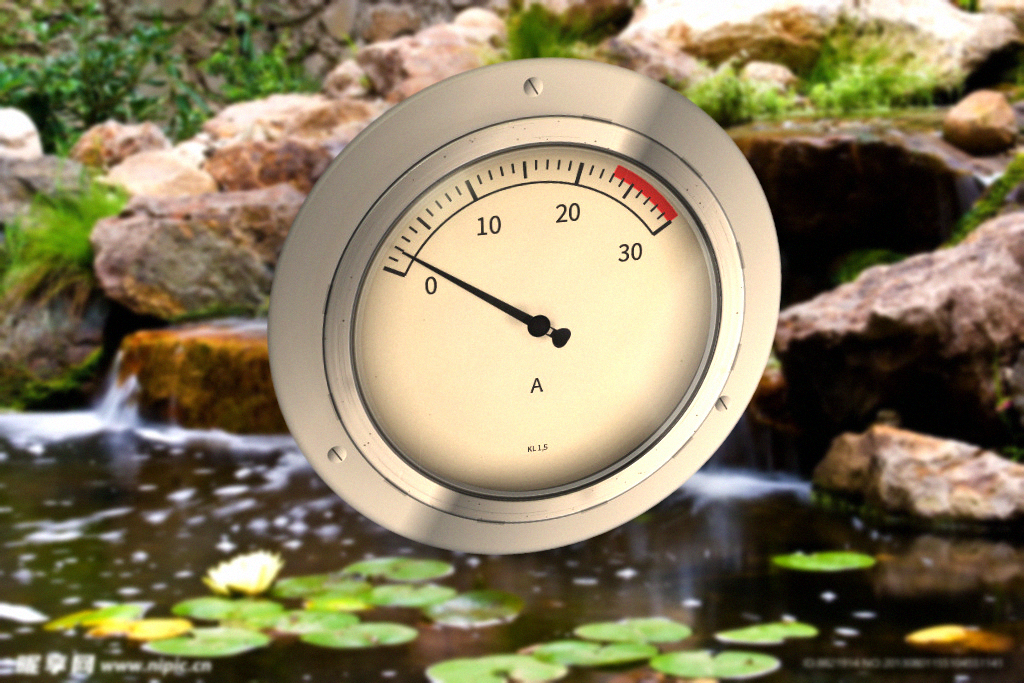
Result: 2 A
